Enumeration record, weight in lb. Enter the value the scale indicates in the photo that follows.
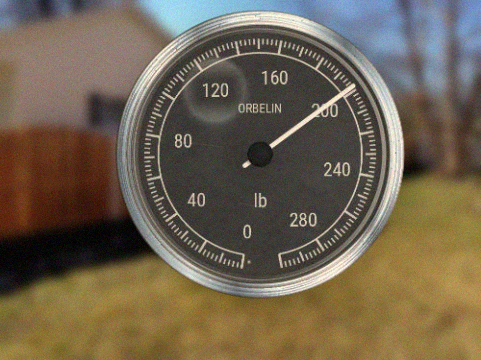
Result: 198 lb
